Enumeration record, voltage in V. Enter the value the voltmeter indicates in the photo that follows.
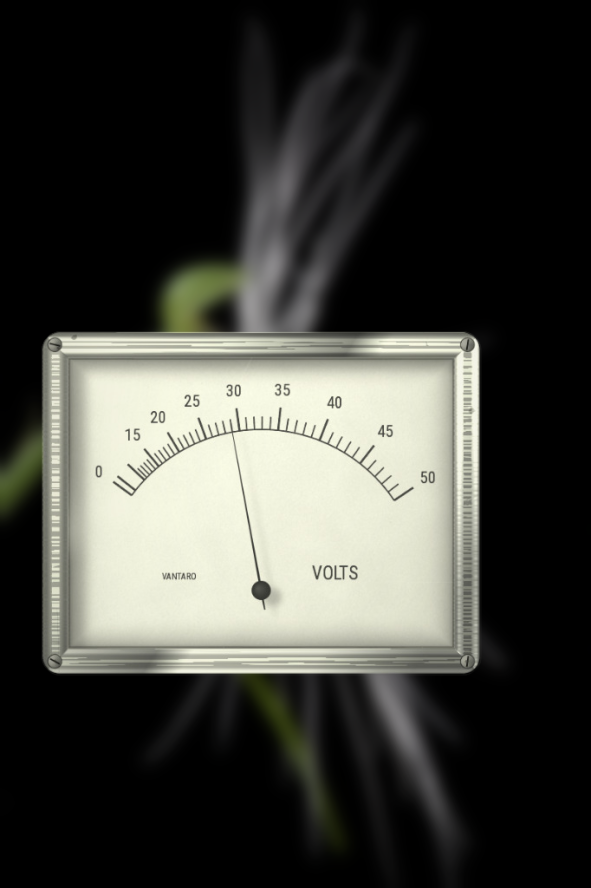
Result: 29 V
